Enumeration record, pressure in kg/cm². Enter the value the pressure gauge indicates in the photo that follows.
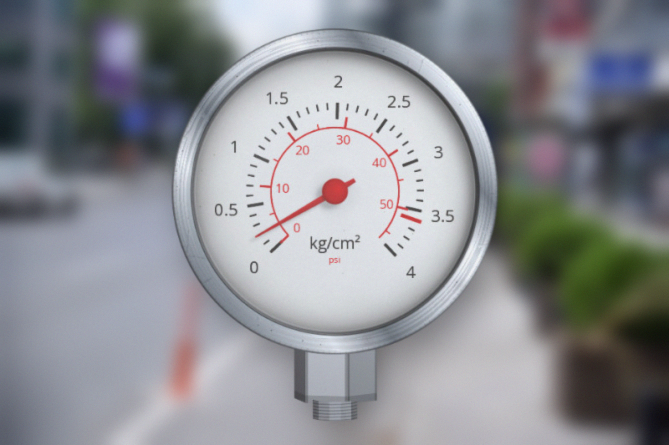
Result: 0.2 kg/cm²
